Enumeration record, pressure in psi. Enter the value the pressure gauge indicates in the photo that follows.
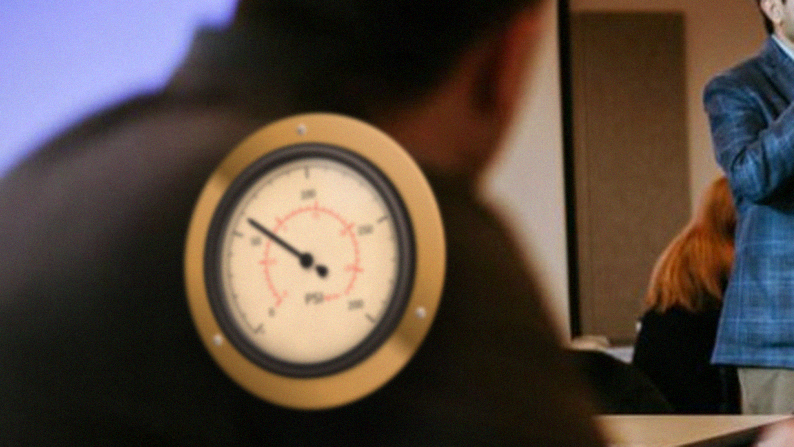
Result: 60 psi
